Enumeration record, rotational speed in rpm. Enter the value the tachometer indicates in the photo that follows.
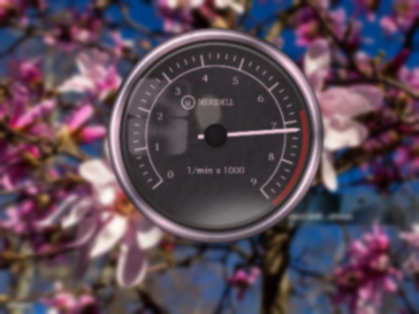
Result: 7200 rpm
